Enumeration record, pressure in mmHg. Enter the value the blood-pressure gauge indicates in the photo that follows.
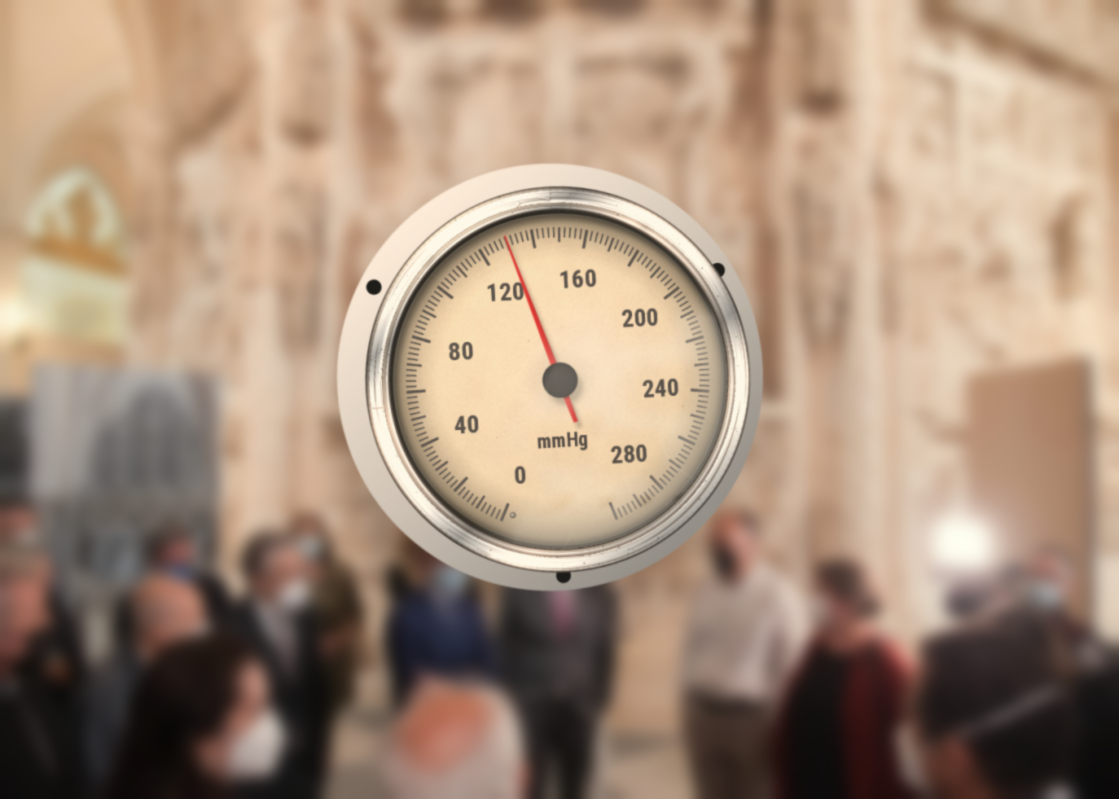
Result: 130 mmHg
